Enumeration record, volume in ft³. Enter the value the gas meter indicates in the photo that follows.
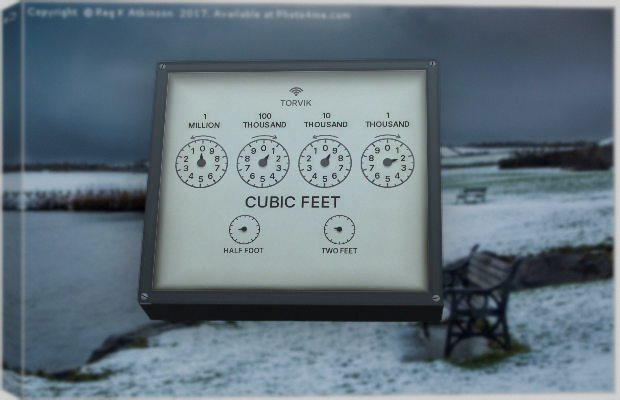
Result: 9200 ft³
